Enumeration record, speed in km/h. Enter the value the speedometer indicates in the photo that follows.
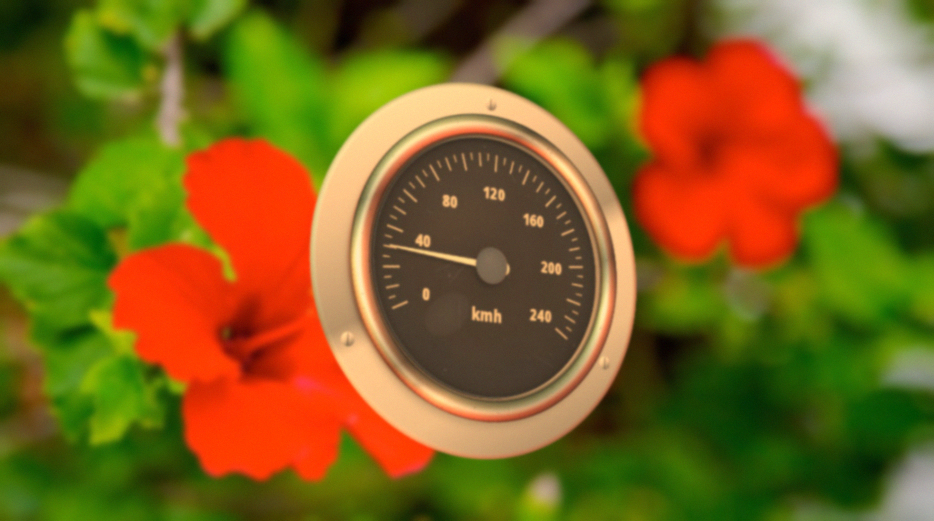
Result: 30 km/h
